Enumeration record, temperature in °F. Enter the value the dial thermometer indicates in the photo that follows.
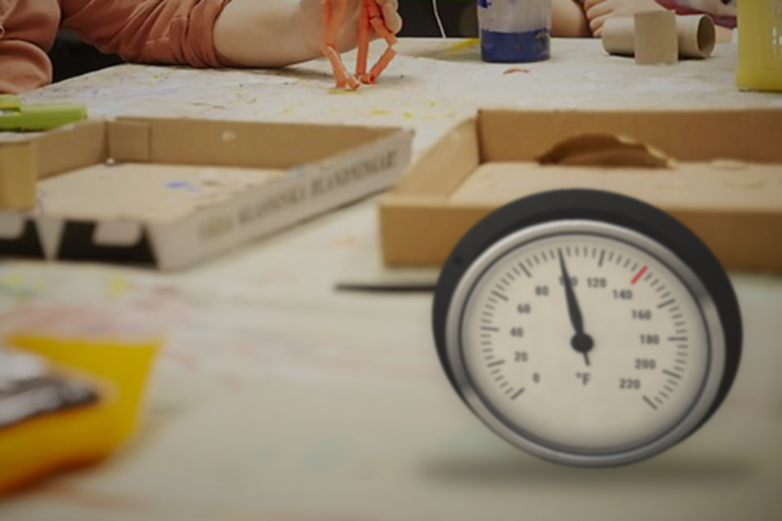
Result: 100 °F
